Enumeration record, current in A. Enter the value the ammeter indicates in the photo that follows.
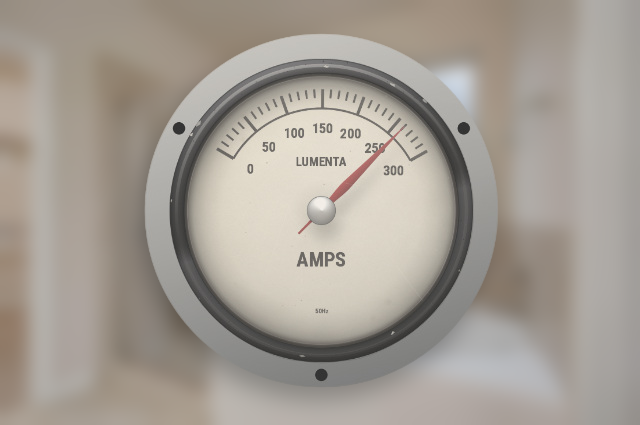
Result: 260 A
